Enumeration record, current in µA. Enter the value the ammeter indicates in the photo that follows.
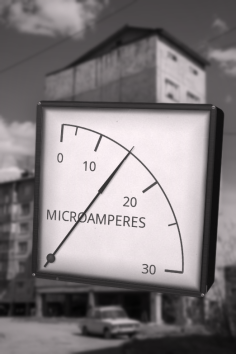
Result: 15 µA
